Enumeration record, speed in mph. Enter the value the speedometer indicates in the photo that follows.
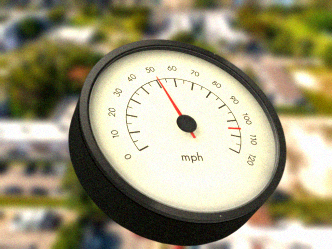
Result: 50 mph
